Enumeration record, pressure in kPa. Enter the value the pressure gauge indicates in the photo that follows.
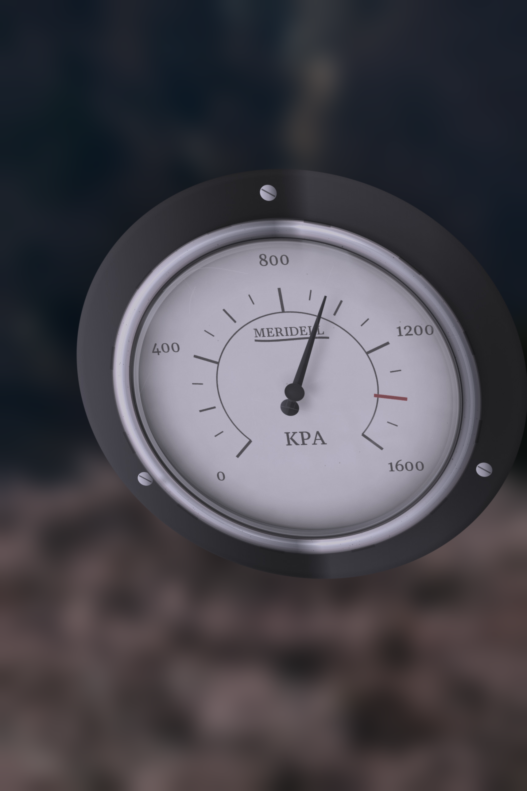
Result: 950 kPa
